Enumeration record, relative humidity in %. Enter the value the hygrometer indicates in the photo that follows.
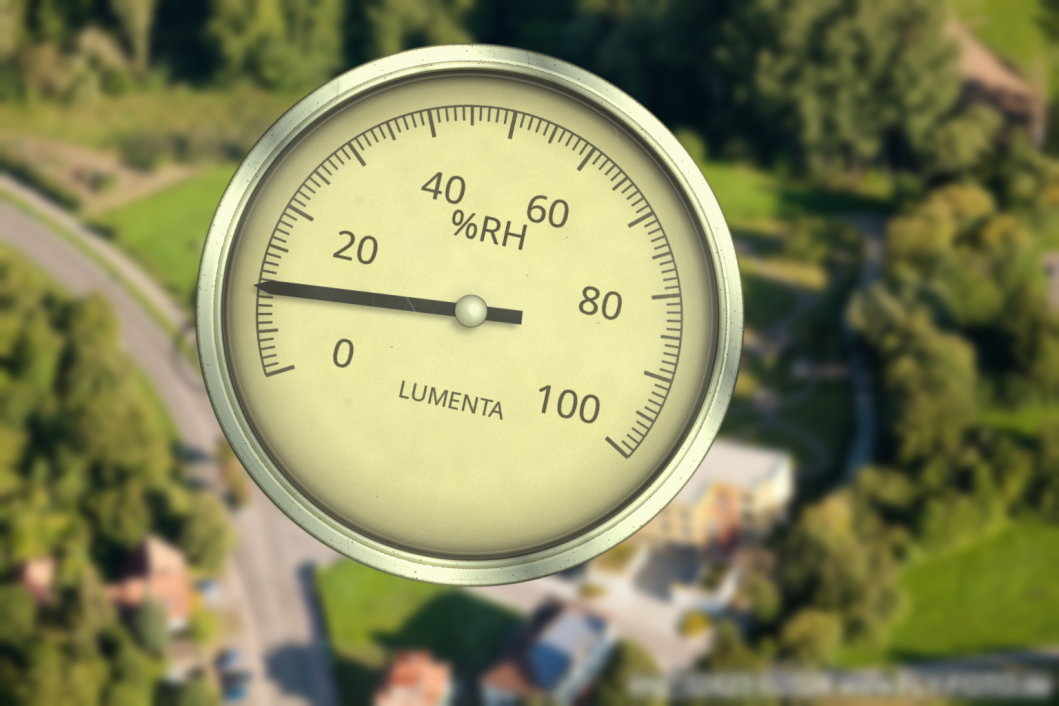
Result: 10 %
